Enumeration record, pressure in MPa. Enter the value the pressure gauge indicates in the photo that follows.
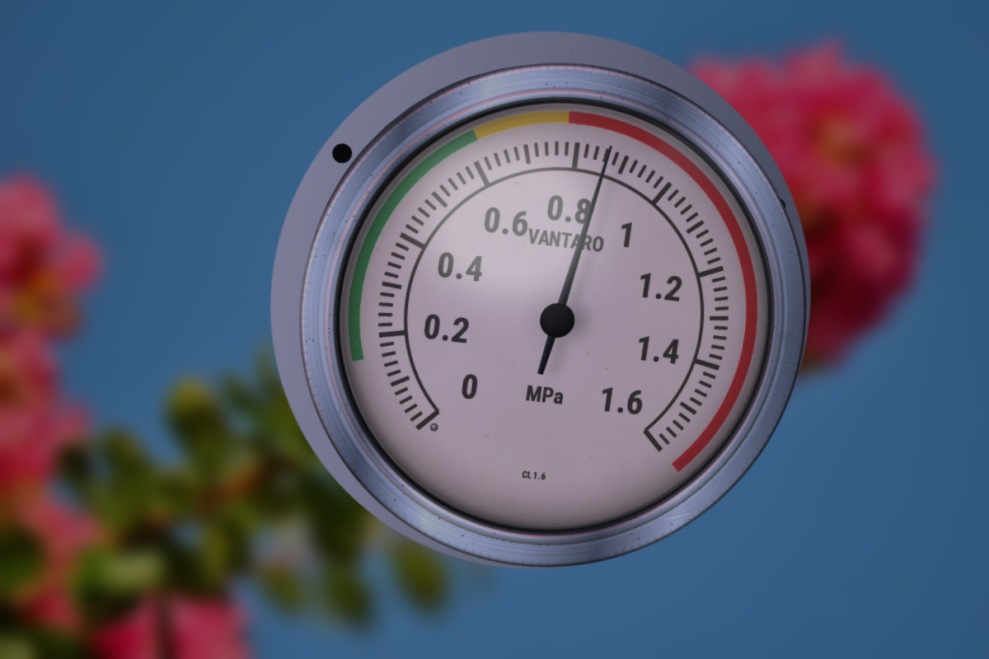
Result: 0.86 MPa
